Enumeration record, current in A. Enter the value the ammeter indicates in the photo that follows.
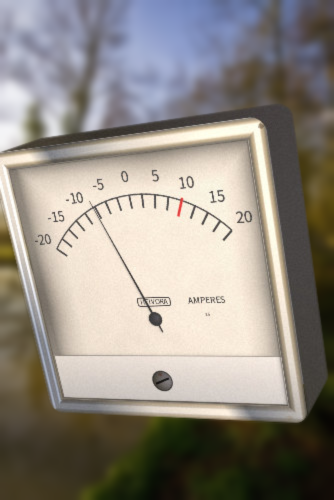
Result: -7.5 A
